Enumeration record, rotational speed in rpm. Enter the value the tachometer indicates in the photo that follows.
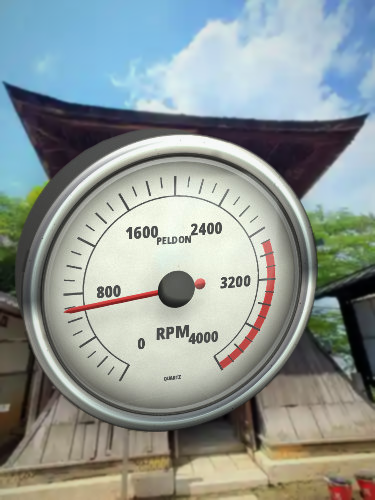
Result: 700 rpm
